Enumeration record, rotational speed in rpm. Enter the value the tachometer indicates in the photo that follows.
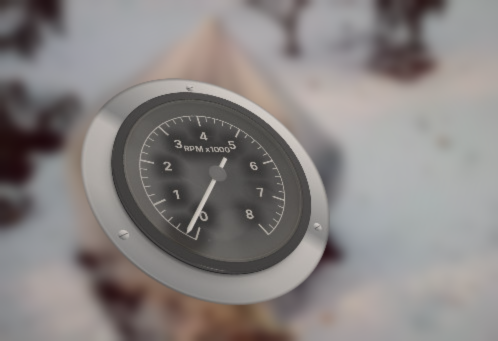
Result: 200 rpm
